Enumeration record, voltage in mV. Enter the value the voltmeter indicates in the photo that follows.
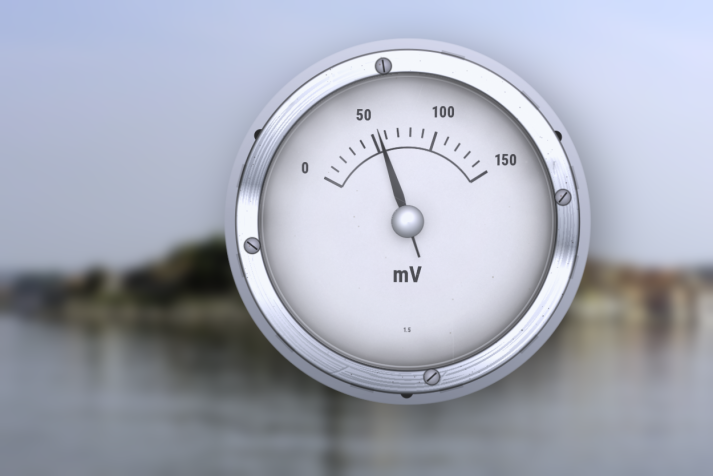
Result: 55 mV
